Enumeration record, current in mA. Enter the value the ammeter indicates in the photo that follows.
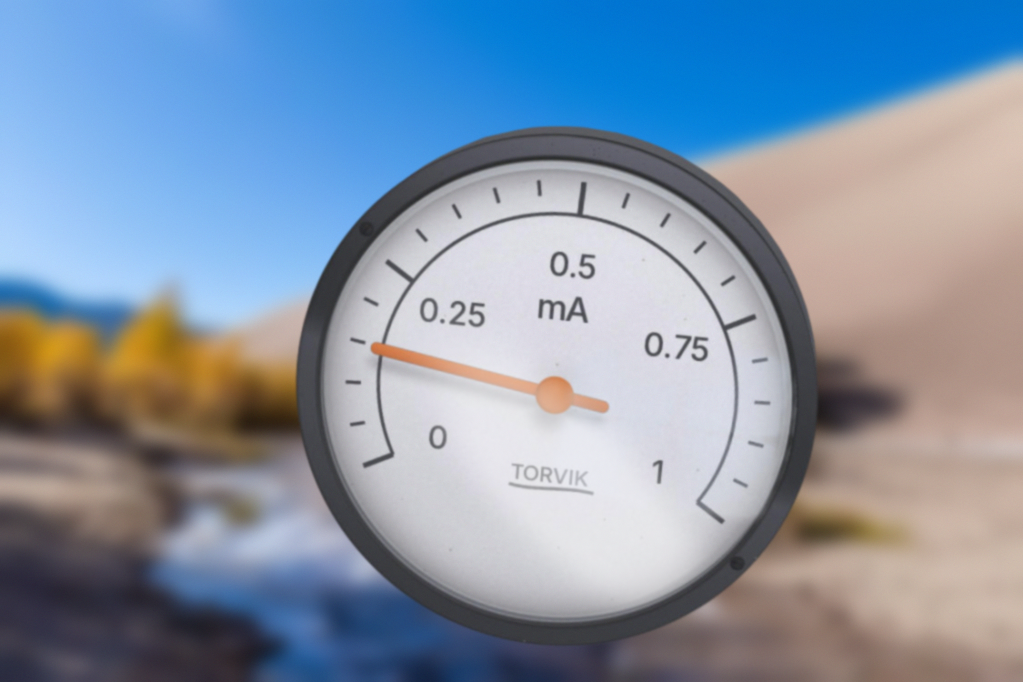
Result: 0.15 mA
